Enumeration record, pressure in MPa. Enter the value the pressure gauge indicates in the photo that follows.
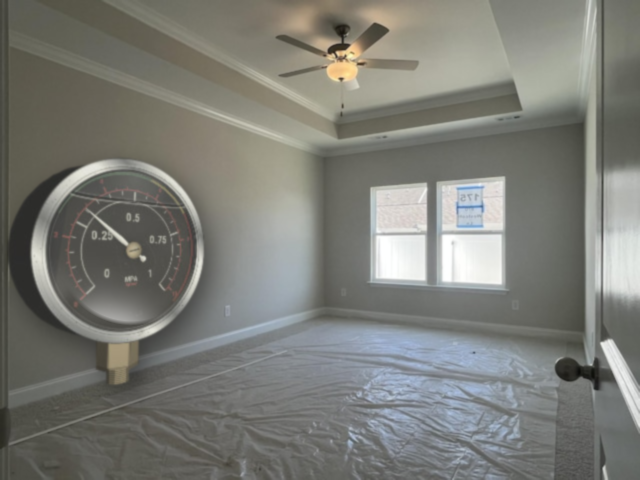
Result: 0.3 MPa
